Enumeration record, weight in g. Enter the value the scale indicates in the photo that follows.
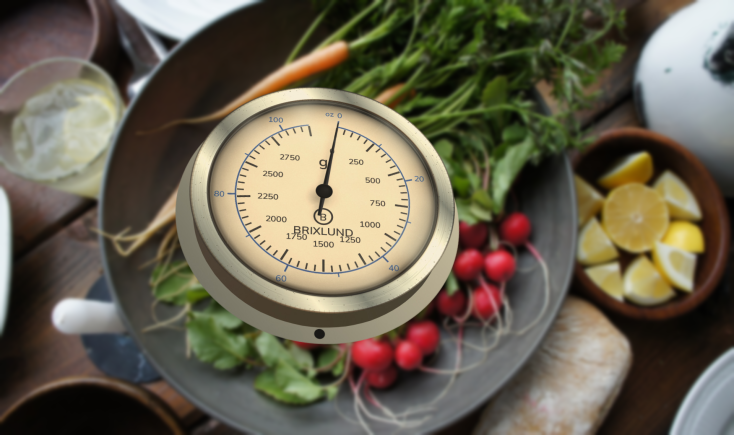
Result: 0 g
